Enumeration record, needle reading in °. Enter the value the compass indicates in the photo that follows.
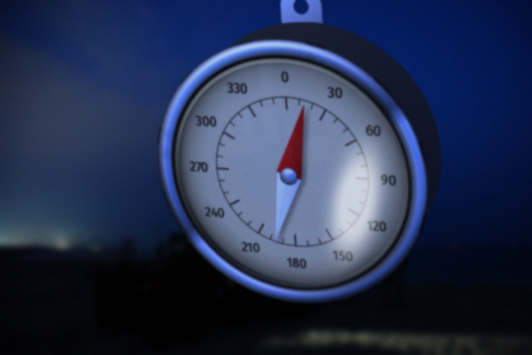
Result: 15 °
